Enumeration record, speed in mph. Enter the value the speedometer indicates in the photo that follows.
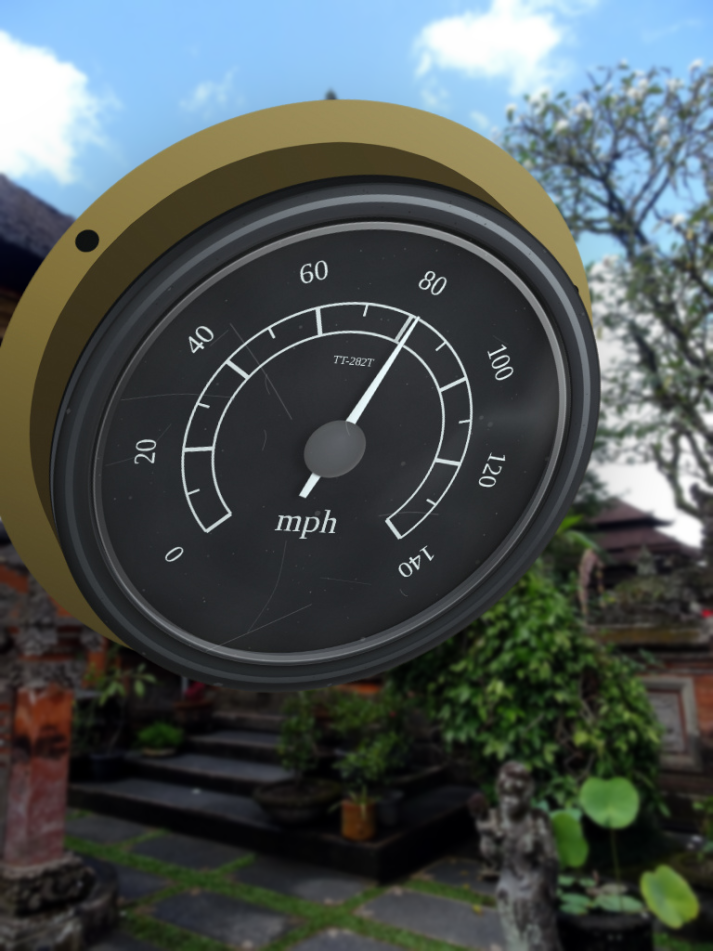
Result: 80 mph
